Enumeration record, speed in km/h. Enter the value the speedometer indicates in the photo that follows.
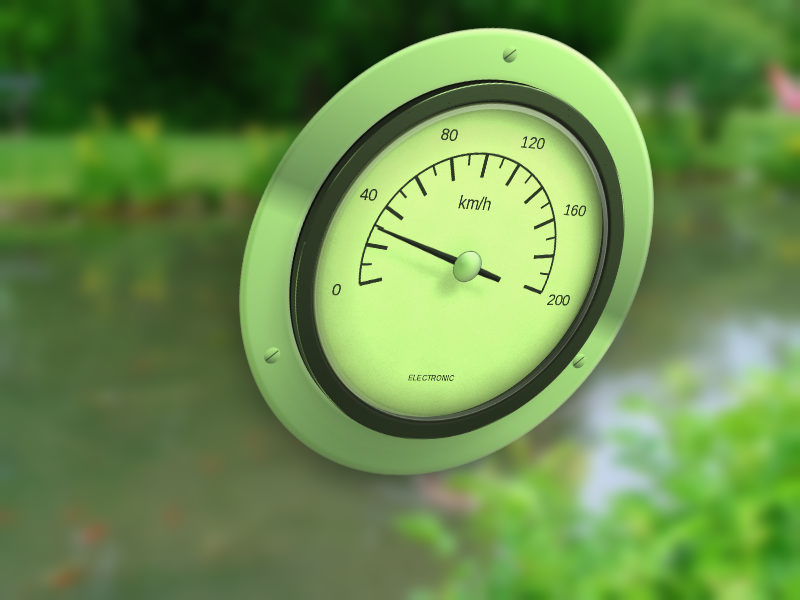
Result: 30 km/h
